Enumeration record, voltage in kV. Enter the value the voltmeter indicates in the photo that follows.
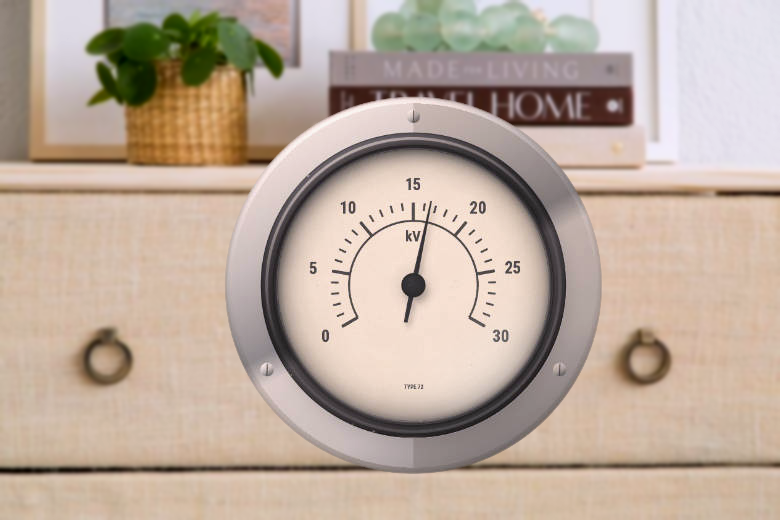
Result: 16.5 kV
